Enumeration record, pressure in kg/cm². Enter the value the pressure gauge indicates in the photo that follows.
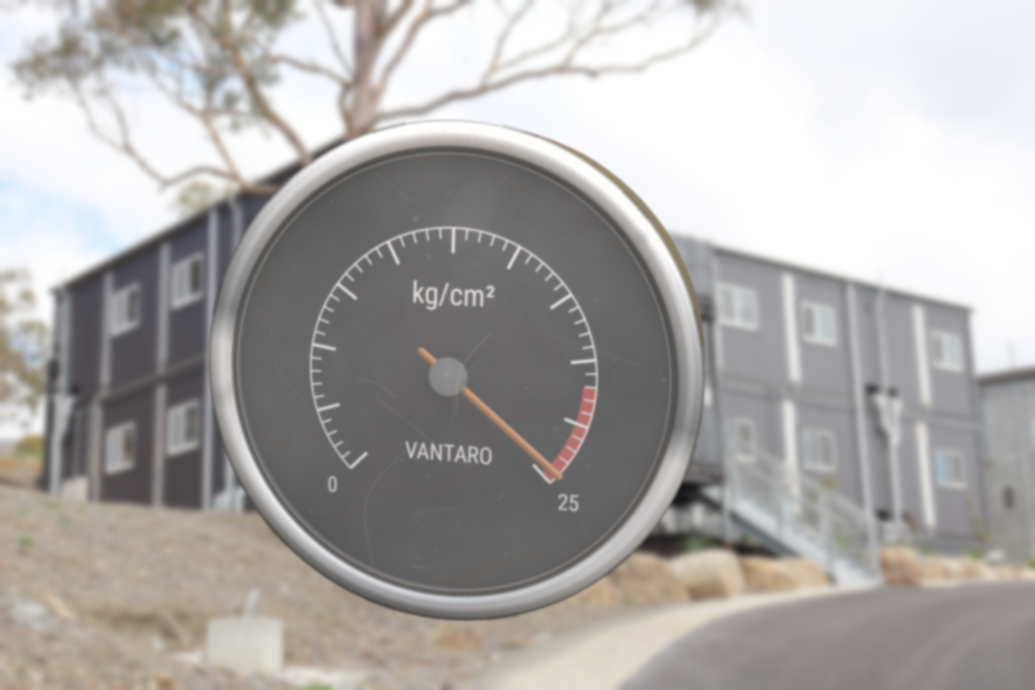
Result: 24.5 kg/cm²
